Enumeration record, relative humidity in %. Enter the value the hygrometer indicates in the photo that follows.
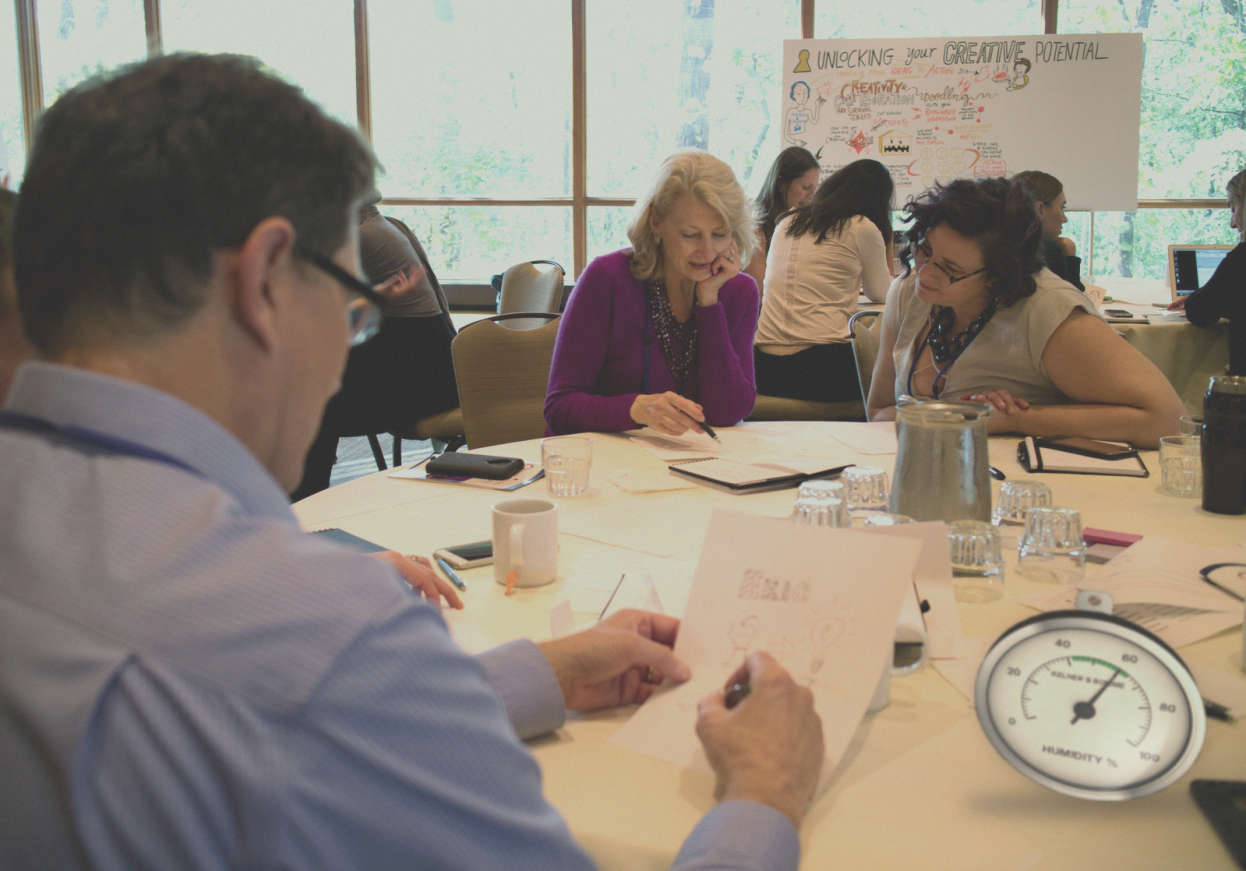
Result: 60 %
